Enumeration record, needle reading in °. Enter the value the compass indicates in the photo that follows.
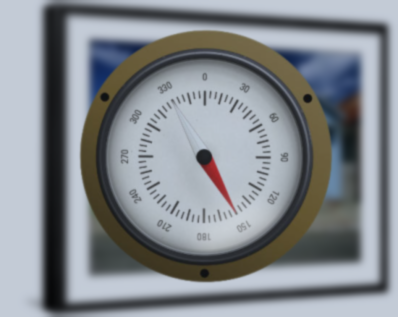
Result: 150 °
